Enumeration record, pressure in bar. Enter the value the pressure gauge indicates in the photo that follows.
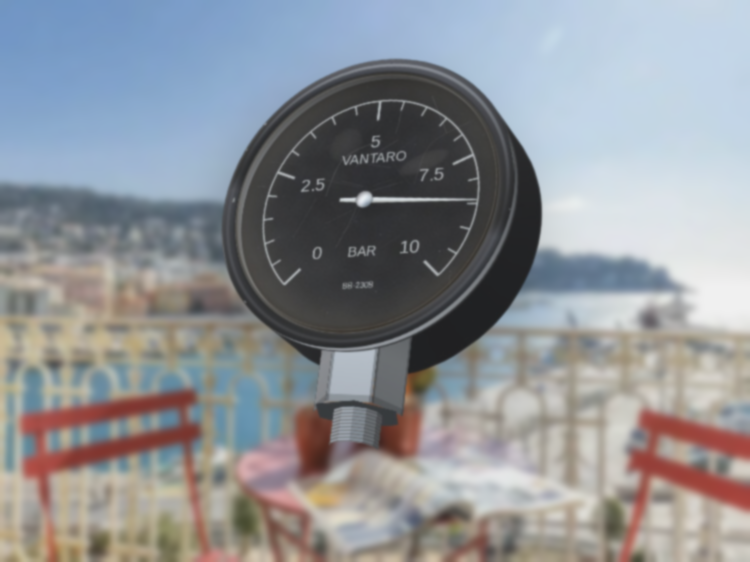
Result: 8.5 bar
